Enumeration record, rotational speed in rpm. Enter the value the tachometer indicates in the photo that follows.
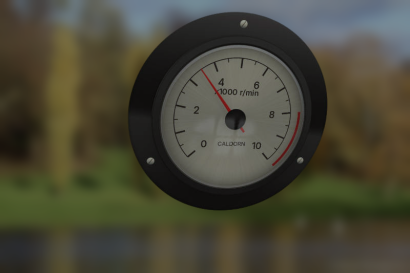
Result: 3500 rpm
